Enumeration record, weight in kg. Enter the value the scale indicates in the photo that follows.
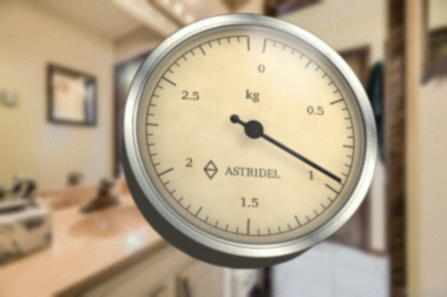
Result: 0.95 kg
